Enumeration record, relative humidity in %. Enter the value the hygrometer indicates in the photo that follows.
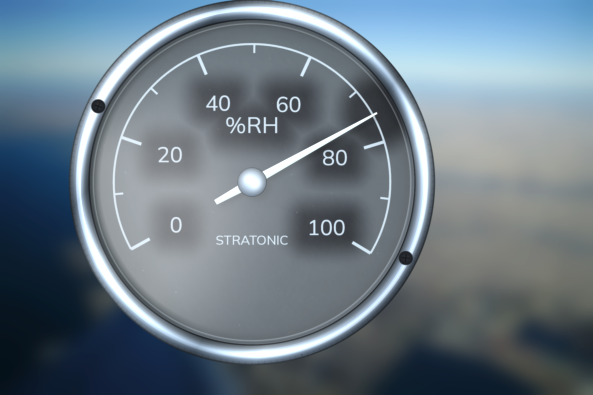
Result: 75 %
